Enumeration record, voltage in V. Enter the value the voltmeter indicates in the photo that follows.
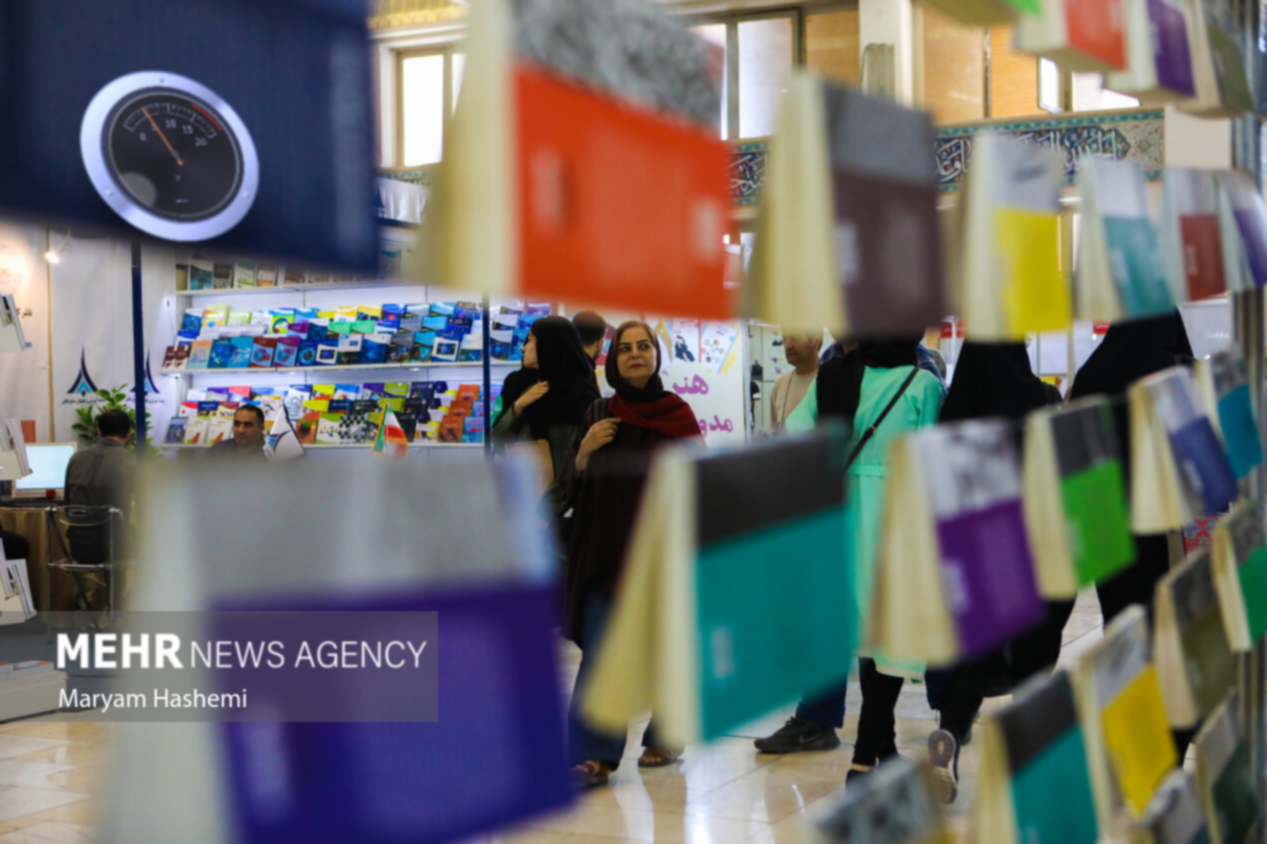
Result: 5 V
